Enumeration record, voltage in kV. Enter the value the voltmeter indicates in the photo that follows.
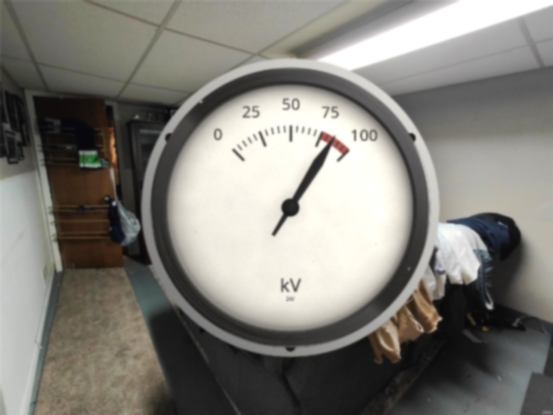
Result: 85 kV
